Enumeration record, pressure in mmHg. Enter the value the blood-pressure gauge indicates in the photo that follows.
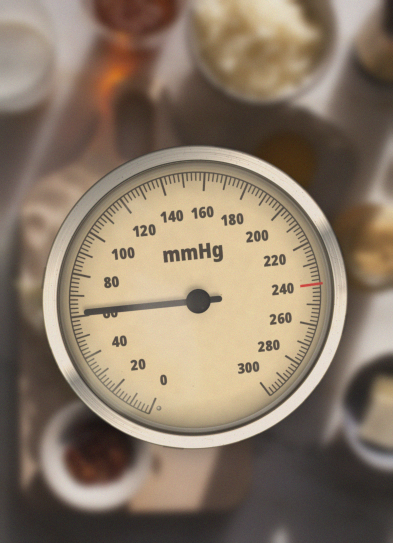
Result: 62 mmHg
